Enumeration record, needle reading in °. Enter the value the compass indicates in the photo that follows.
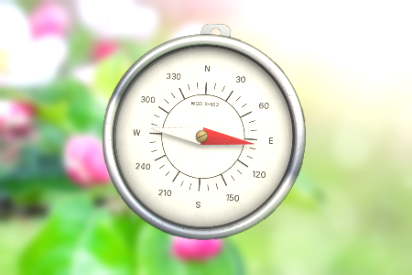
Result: 95 °
